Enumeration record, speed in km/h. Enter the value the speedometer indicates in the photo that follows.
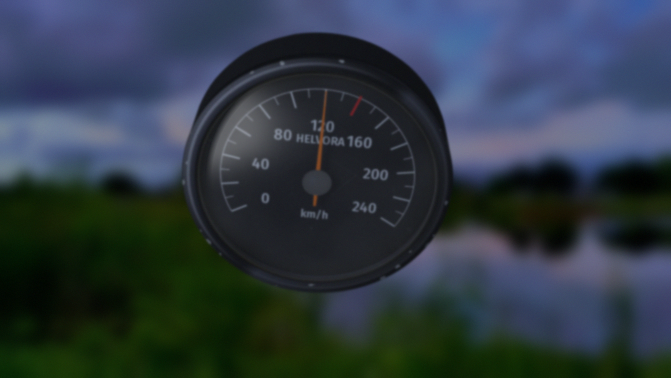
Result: 120 km/h
